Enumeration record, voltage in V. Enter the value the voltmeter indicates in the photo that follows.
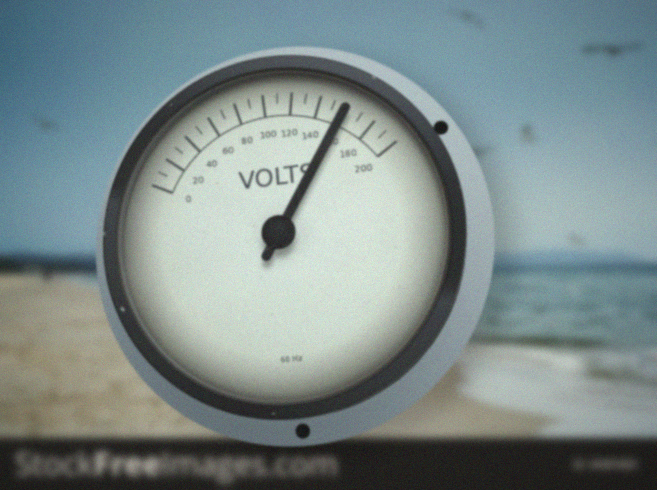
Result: 160 V
